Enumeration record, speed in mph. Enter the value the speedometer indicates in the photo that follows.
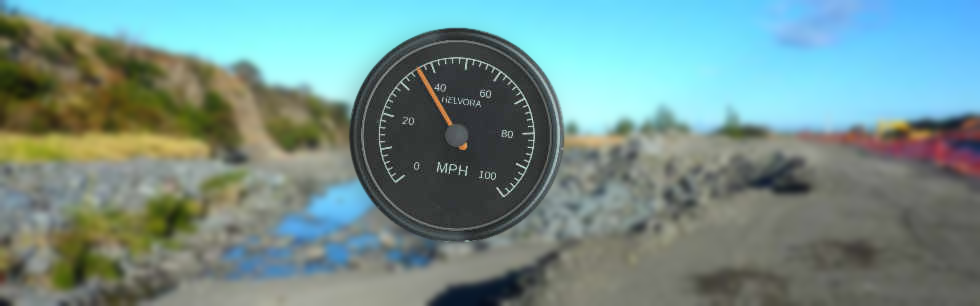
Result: 36 mph
